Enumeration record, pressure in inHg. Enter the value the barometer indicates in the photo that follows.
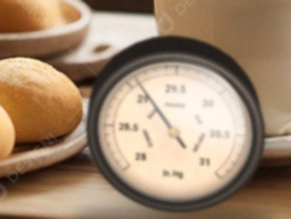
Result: 29.1 inHg
